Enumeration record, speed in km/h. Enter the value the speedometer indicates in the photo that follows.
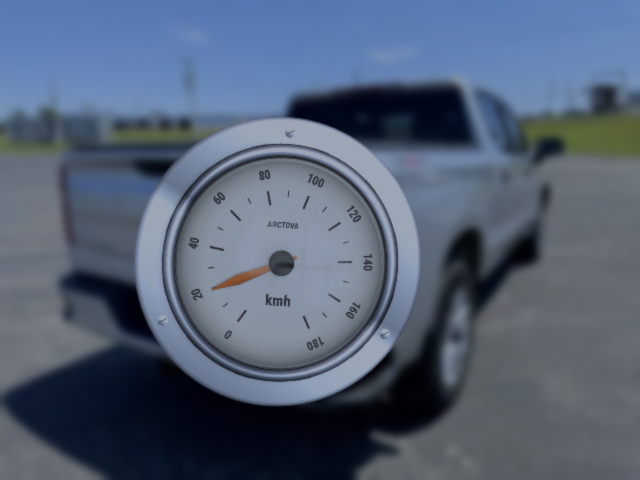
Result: 20 km/h
